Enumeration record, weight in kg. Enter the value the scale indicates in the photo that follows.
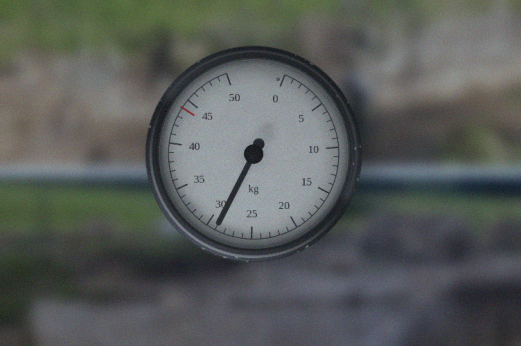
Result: 29 kg
